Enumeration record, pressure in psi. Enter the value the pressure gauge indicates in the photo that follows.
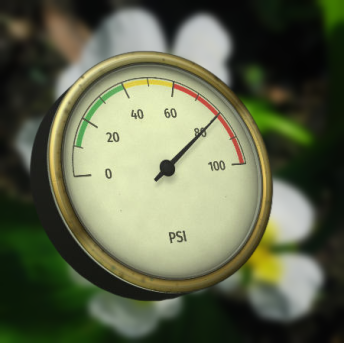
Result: 80 psi
